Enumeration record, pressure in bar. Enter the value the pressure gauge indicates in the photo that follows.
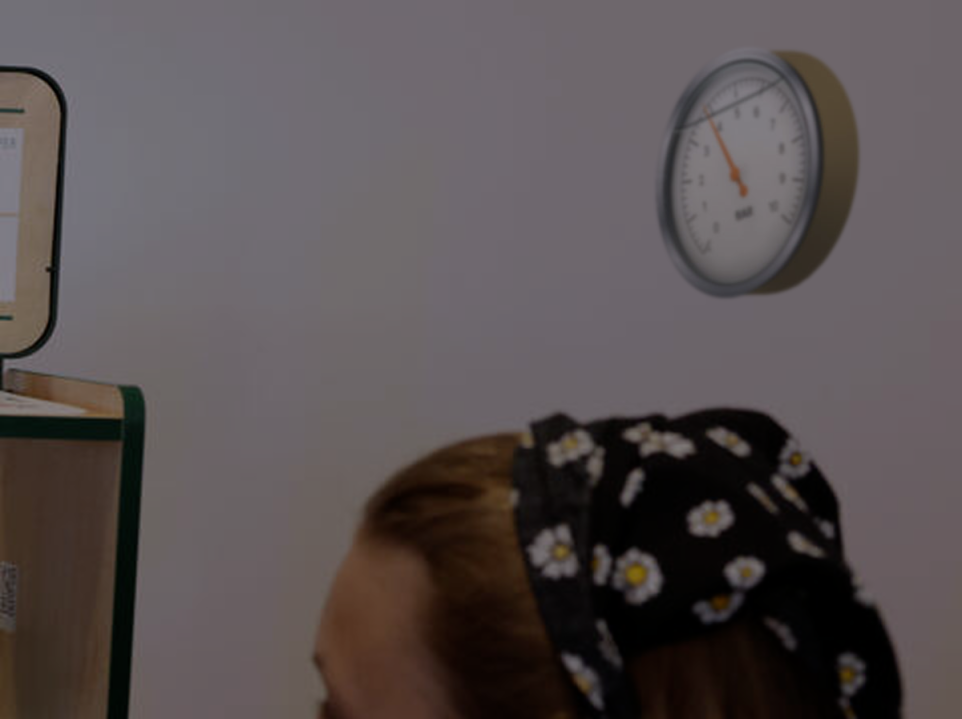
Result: 4 bar
